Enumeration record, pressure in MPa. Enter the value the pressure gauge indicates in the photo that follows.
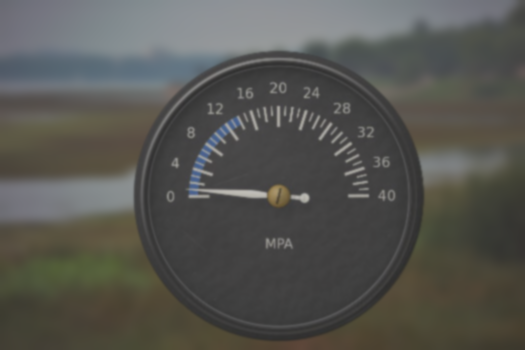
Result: 1 MPa
